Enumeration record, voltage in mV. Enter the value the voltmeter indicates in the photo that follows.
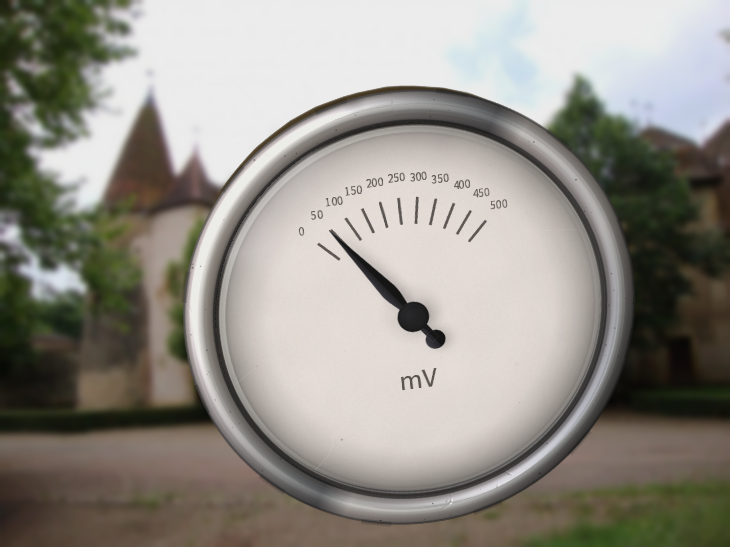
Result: 50 mV
